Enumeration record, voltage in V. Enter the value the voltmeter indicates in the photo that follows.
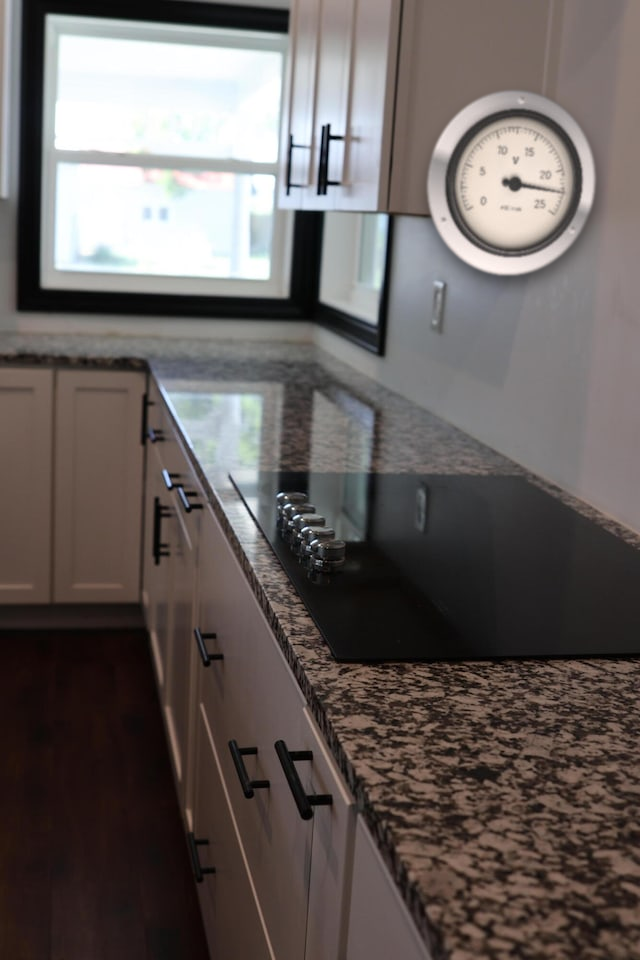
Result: 22.5 V
